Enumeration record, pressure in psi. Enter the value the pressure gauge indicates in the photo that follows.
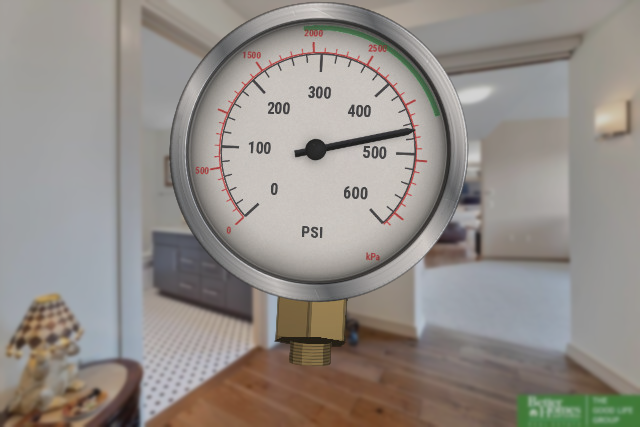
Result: 470 psi
